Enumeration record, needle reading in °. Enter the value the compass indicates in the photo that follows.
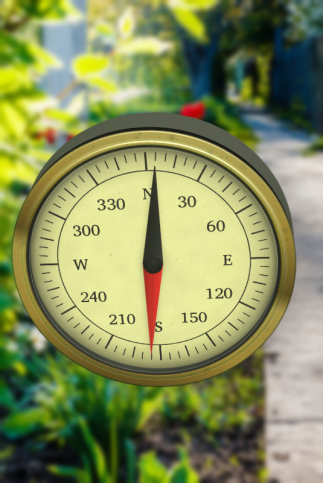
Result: 185 °
